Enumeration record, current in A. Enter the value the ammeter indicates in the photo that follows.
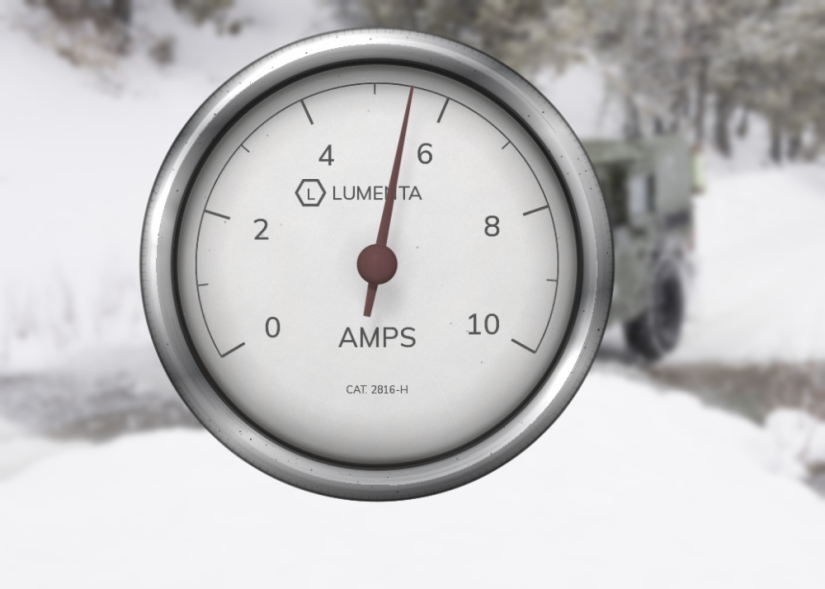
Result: 5.5 A
